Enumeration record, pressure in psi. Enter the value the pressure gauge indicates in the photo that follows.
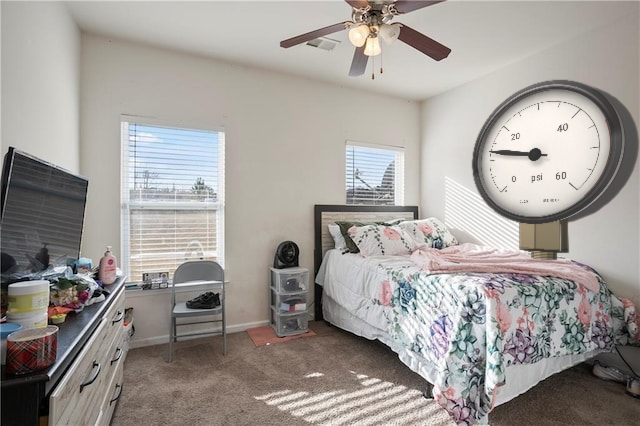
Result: 12.5 psi
